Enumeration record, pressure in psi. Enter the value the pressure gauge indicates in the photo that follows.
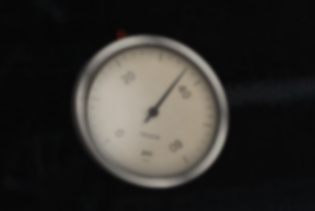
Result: 36 psi
